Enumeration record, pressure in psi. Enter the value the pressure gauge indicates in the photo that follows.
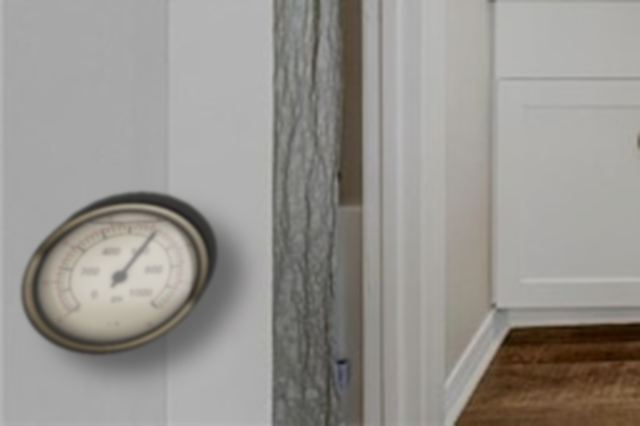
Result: 600 psi
